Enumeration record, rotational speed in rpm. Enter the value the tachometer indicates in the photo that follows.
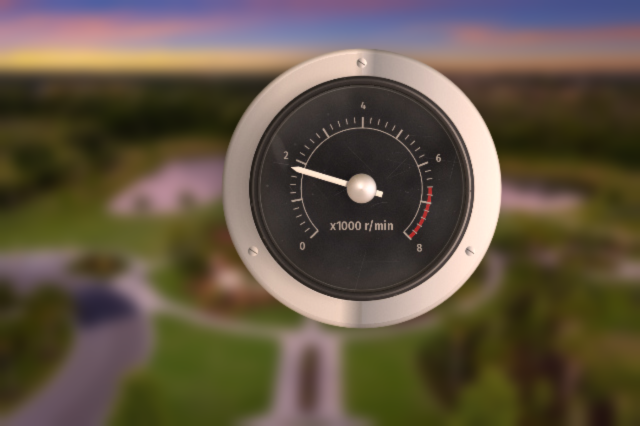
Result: 1800 rpm
